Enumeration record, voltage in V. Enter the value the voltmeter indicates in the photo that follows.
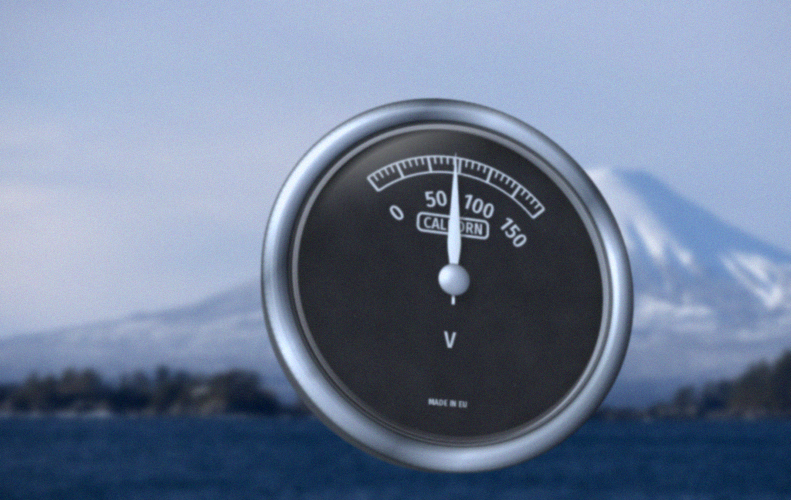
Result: 70 V
